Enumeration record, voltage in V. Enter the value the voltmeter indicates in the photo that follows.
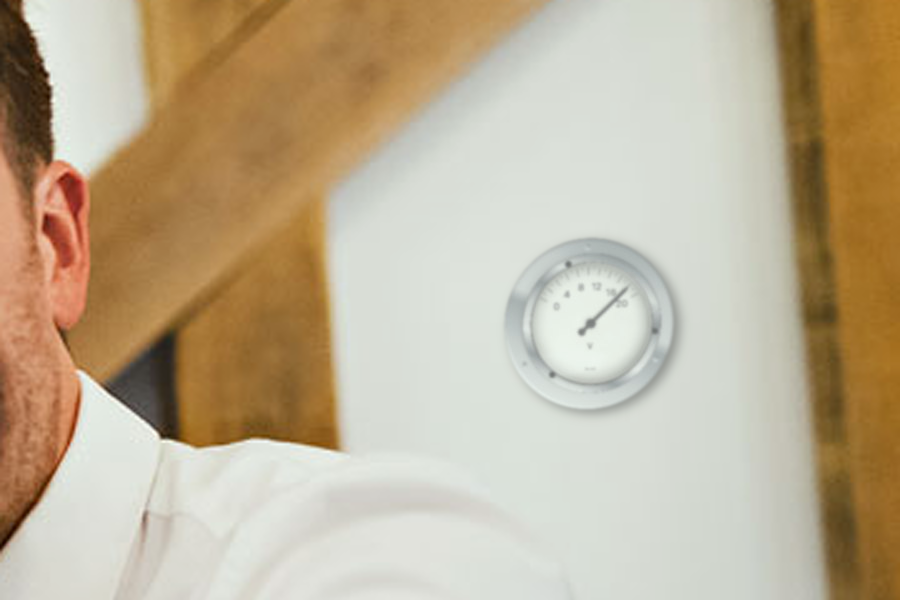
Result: 18 V
